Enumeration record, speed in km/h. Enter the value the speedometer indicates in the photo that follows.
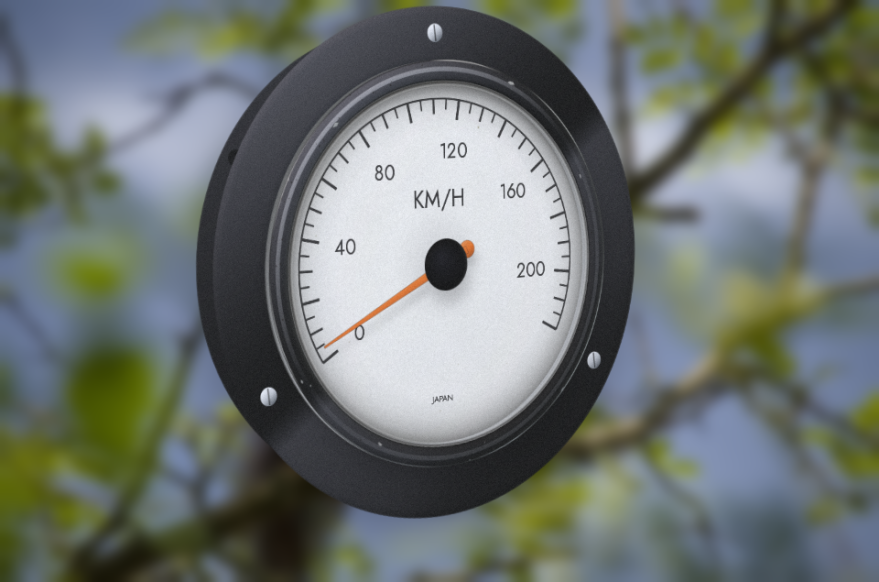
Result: 5 km/h
